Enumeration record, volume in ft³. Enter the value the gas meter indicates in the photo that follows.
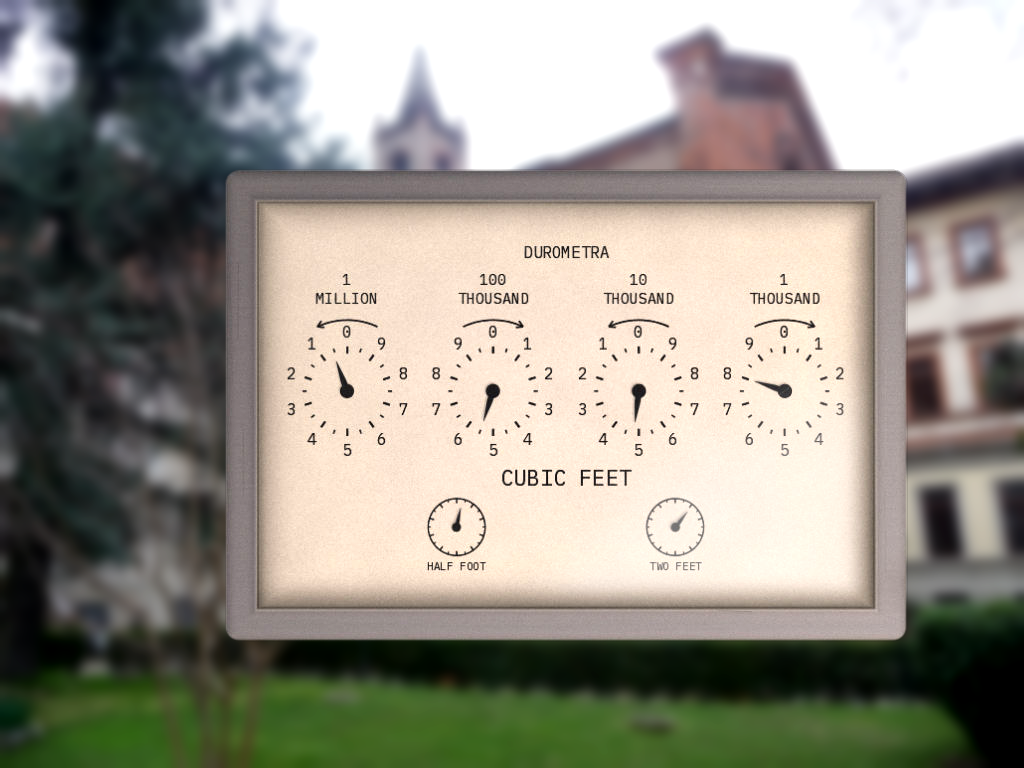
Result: 54800 ft³
